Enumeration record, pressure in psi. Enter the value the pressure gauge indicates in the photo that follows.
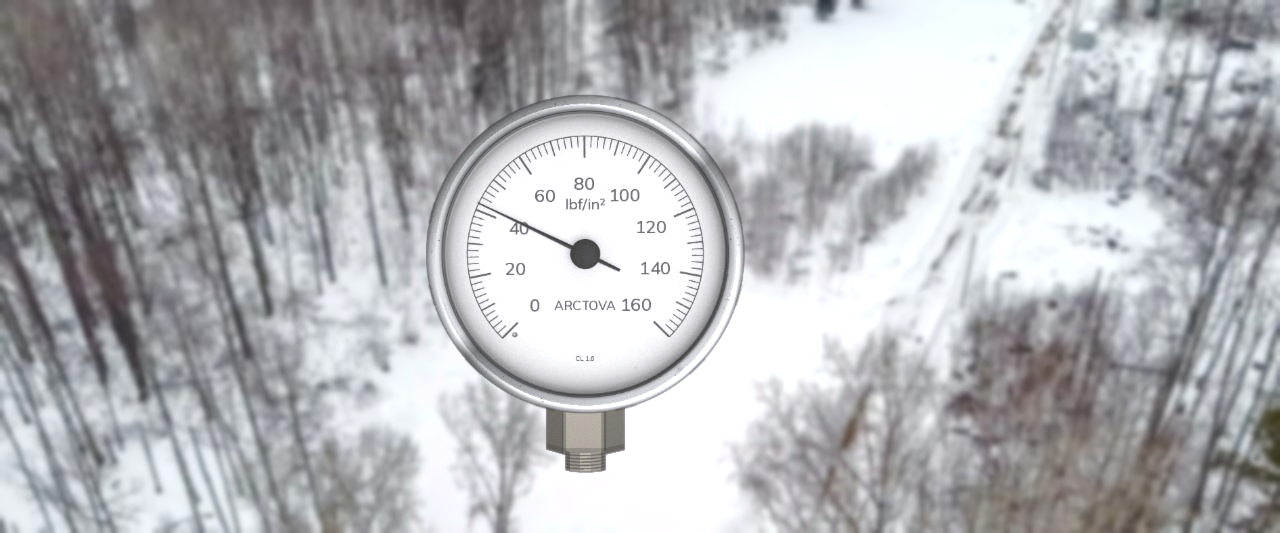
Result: 42 psi
